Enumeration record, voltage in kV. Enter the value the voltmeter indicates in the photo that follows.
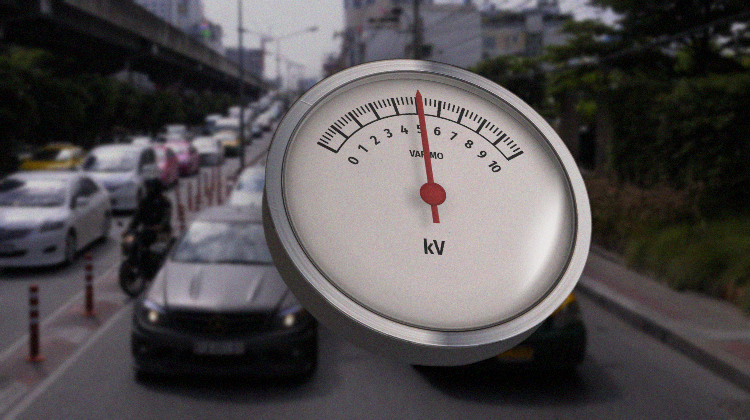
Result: 5 kV
